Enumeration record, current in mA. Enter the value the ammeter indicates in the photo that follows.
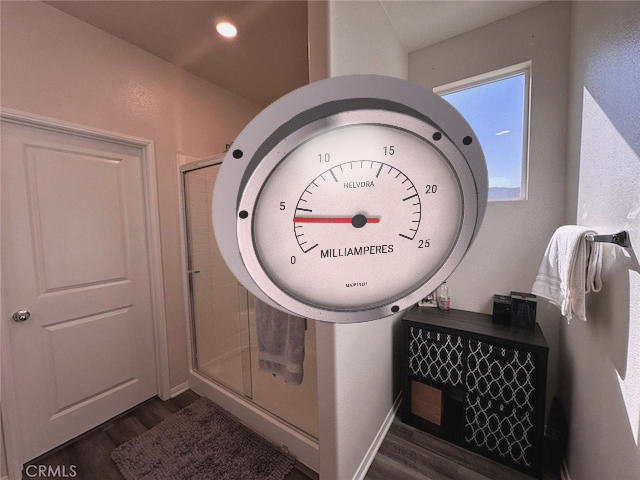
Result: 4 mA
